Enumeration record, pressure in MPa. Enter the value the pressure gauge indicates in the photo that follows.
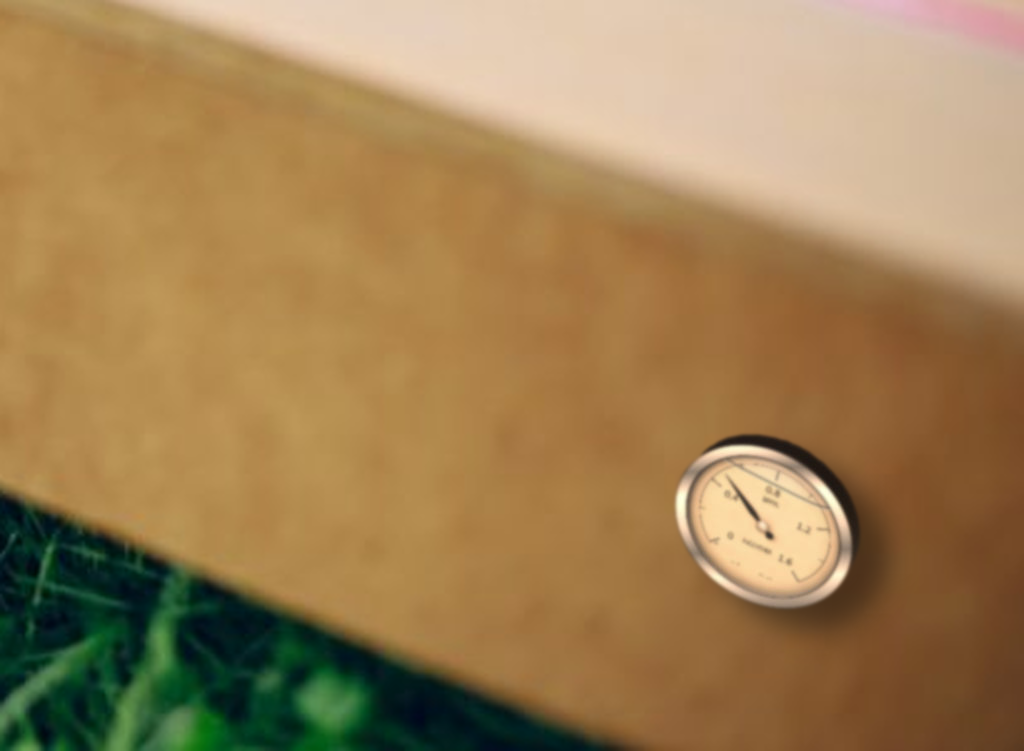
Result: 0.5 MPa
